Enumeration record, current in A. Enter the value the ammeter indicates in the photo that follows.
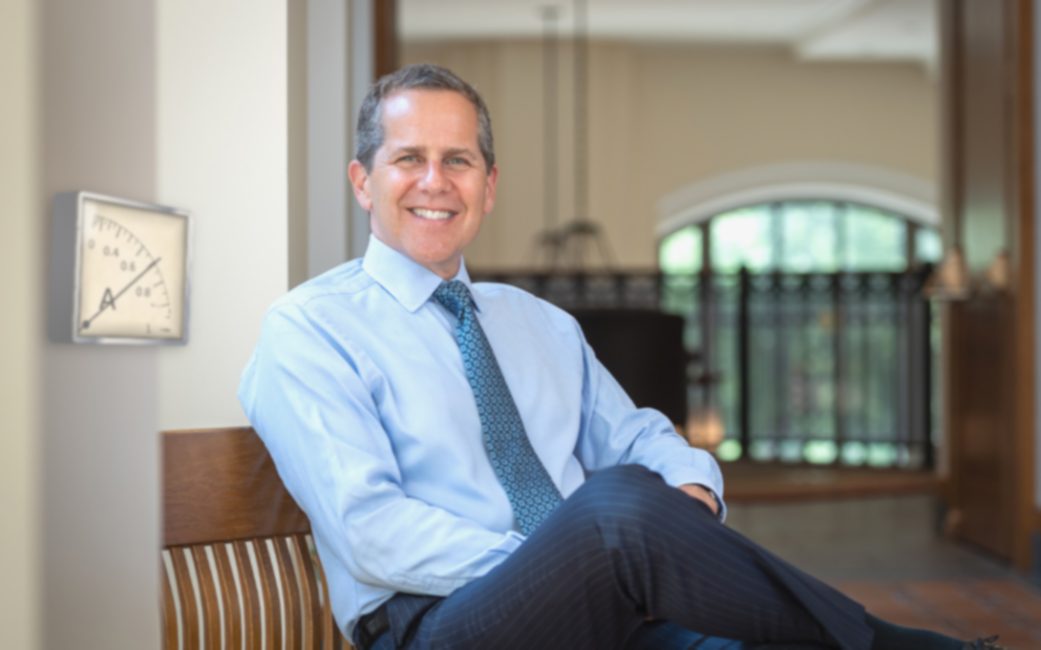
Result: 0.7 A
